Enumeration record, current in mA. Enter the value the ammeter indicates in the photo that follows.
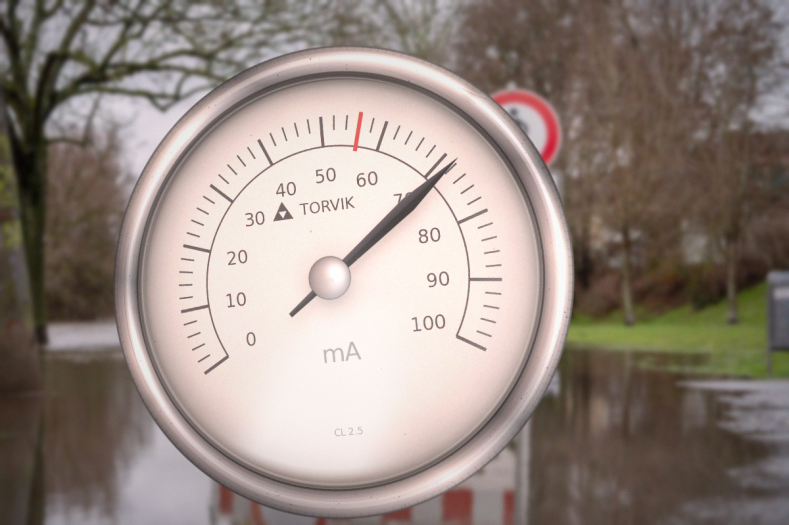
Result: 72 mA
